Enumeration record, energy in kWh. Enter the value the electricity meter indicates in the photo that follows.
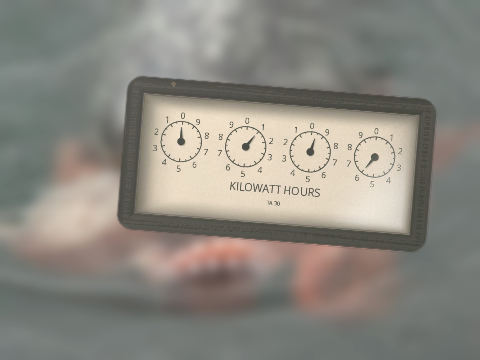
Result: 96 kWh
